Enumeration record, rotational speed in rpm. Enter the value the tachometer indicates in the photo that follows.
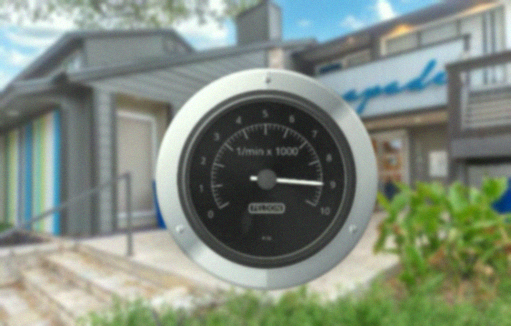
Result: 9000 rpm
